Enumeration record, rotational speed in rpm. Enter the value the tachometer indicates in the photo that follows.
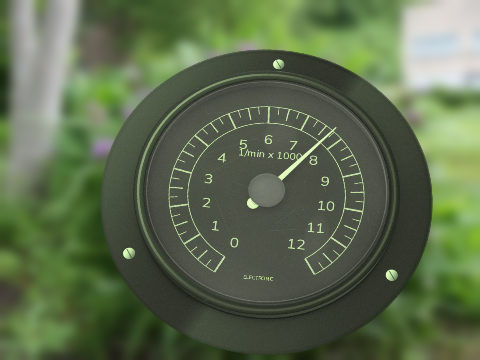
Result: 7750 rpm
